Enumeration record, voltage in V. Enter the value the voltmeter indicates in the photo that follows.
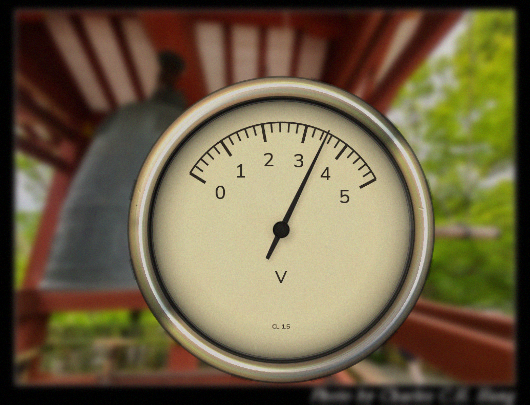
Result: 3.5 V
